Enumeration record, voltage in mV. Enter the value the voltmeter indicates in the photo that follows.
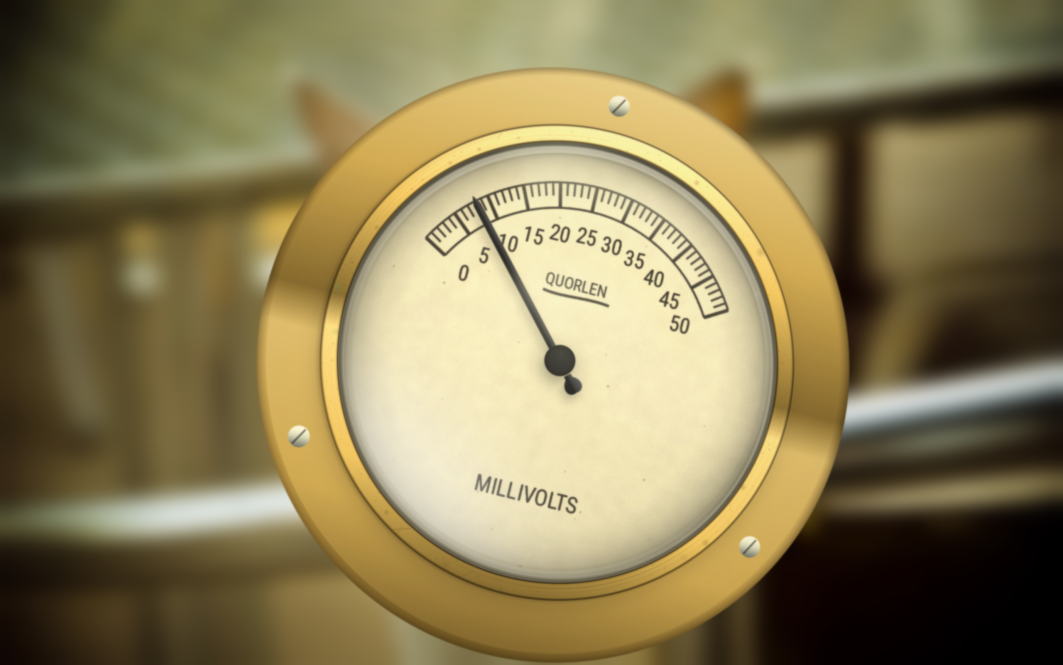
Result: 8 mV
